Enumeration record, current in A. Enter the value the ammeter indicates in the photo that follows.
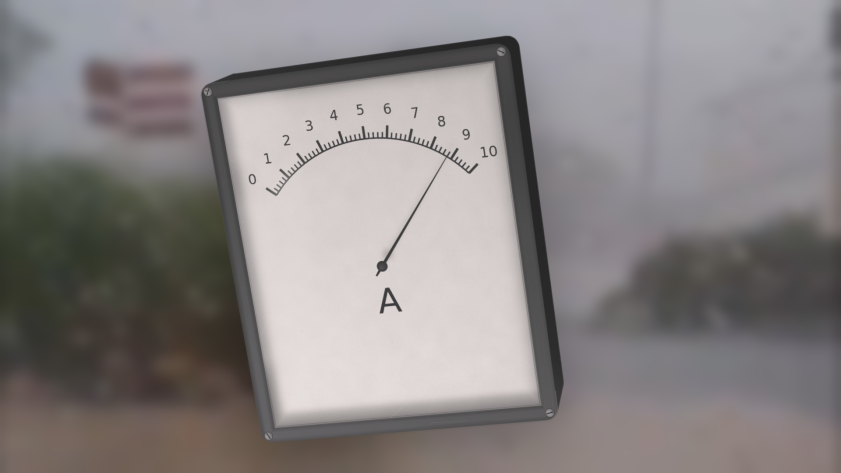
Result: 8.8 A
